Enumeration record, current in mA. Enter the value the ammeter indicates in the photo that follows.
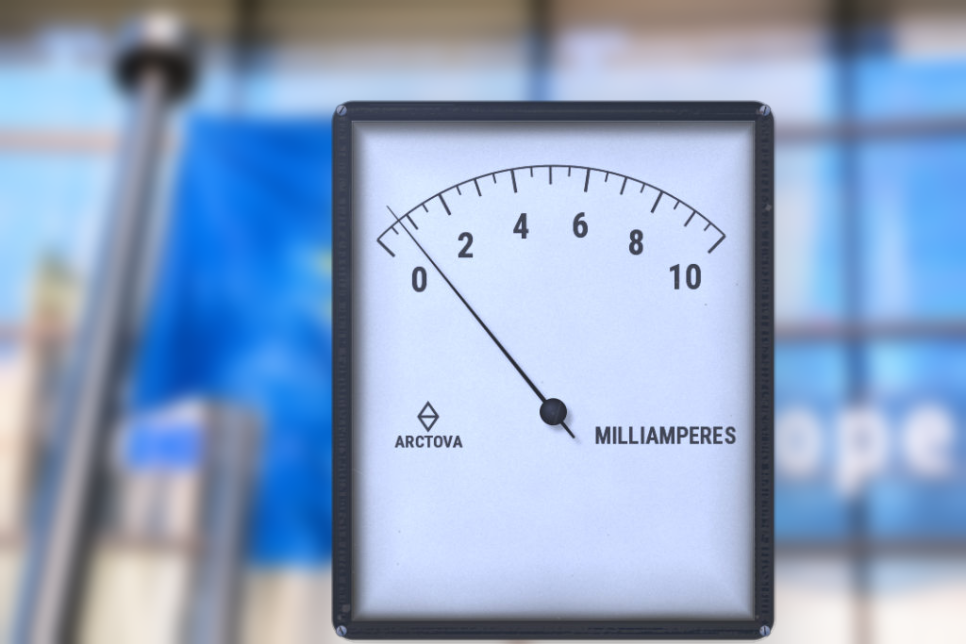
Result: 0.75 mA
